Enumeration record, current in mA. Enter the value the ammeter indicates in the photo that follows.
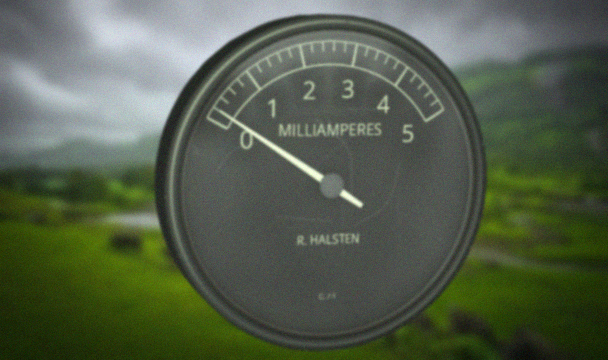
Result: 0.2 mA
